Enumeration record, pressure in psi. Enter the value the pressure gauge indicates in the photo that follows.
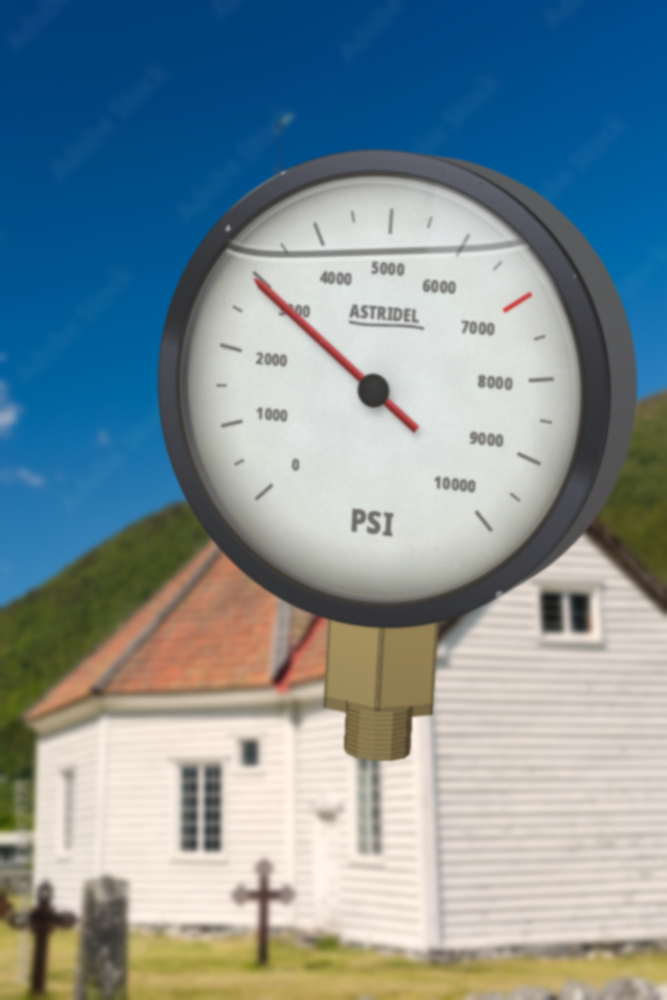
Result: 3000 psi
